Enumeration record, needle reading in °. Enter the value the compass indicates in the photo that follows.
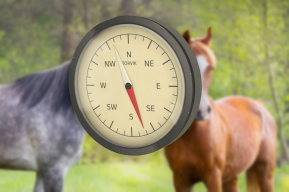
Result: 160 °
